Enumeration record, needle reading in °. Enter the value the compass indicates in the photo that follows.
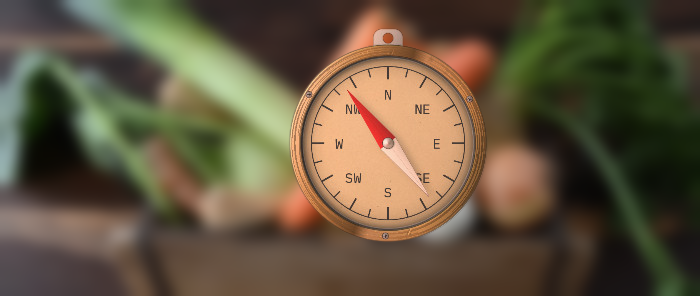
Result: 322.5 °
